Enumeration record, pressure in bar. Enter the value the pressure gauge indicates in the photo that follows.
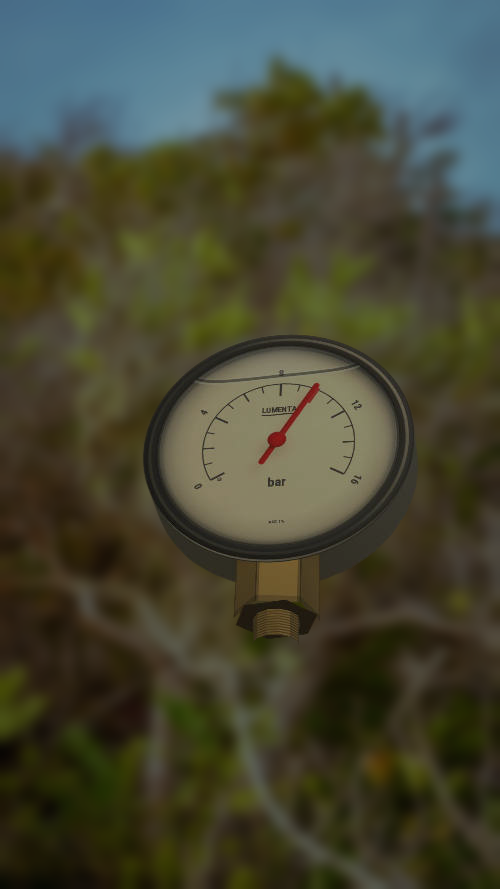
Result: 10 bar
